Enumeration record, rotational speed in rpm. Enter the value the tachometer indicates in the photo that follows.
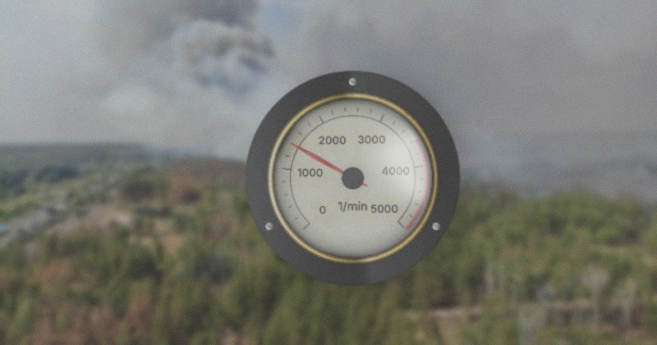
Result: 1400 rpm
